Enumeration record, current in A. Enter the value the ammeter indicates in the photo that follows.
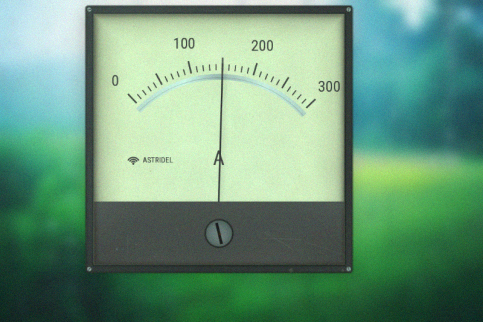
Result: 150 A
